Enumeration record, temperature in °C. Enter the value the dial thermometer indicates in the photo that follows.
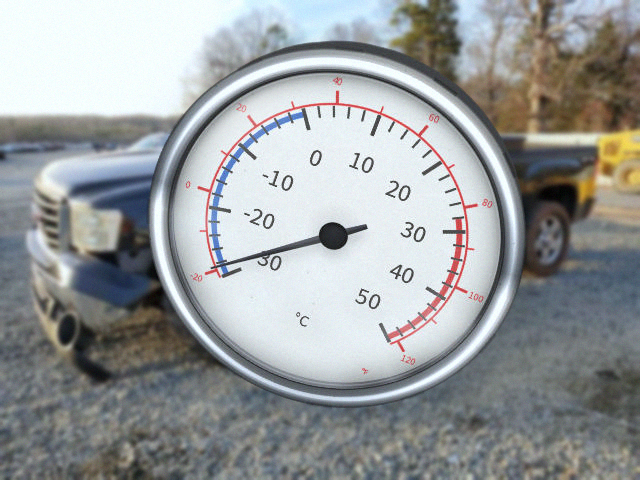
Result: -28 °C
